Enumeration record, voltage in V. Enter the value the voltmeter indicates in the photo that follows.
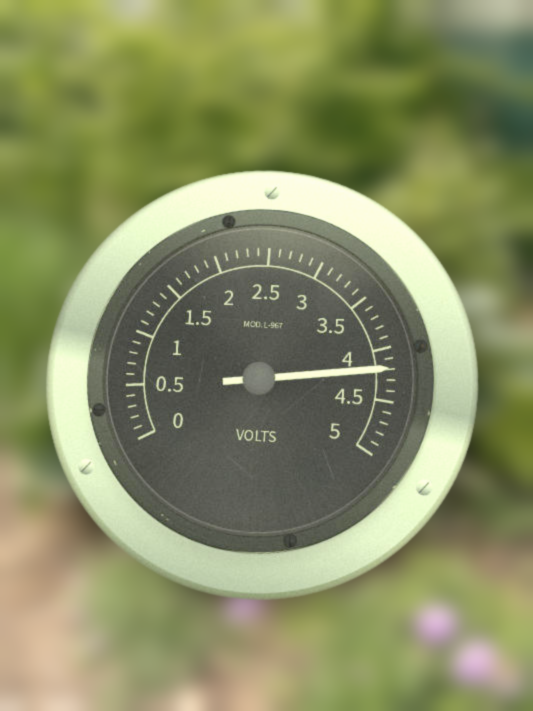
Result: 4.2 V
